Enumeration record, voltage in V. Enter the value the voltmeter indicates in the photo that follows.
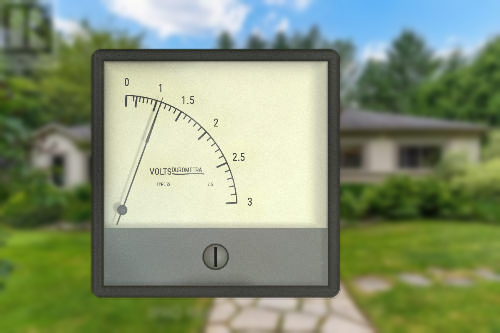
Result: 1.1 V
